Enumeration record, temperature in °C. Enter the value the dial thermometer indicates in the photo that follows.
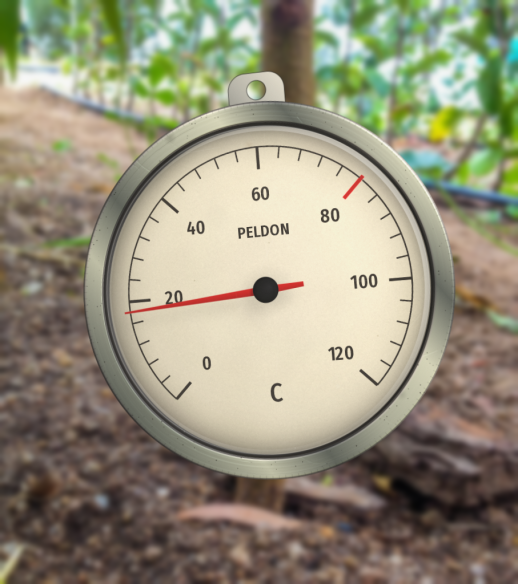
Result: 18 °C
